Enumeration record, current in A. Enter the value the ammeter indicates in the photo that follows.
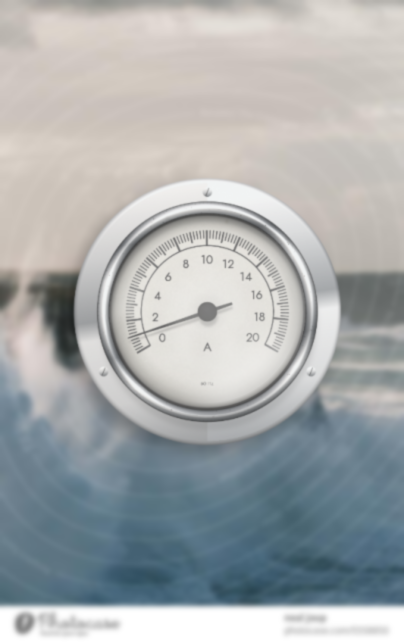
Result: 1 A
